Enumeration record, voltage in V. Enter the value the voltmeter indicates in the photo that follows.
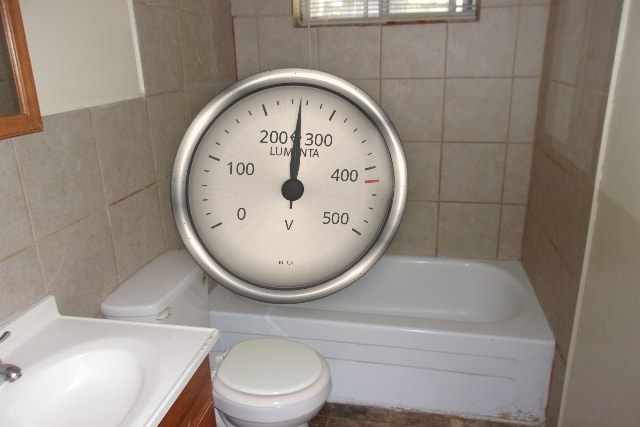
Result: 250 V
